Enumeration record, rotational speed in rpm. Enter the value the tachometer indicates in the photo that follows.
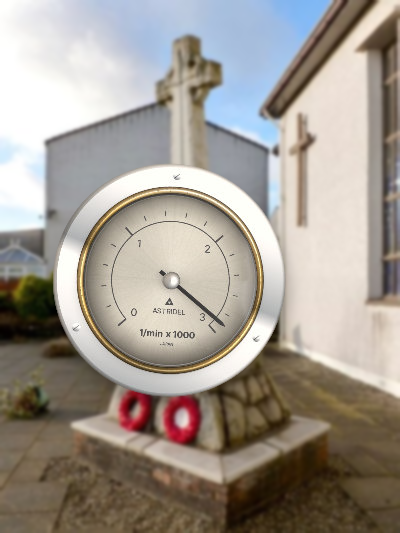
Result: 2900 rpm
